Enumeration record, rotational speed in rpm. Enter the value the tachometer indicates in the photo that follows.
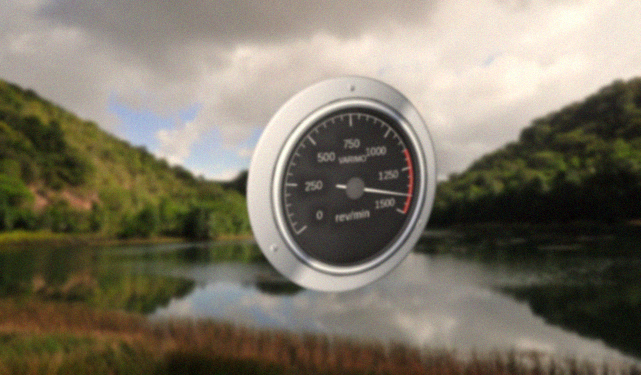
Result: 1400 rpm
